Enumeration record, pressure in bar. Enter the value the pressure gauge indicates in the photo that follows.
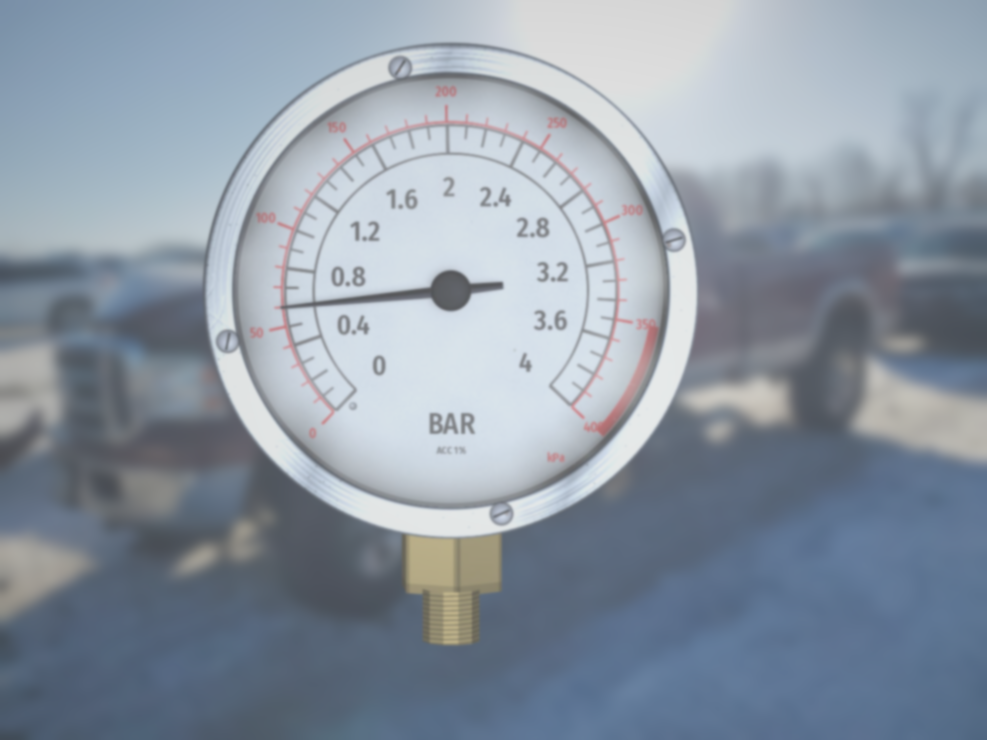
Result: 0.6 bar
